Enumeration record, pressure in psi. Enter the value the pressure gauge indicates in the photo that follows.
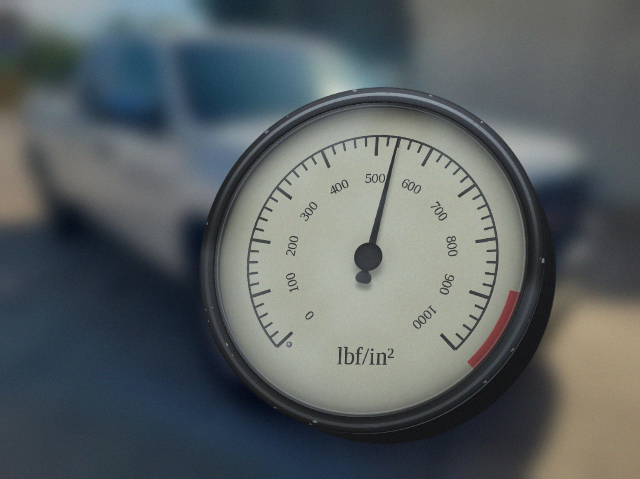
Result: 540 psi
